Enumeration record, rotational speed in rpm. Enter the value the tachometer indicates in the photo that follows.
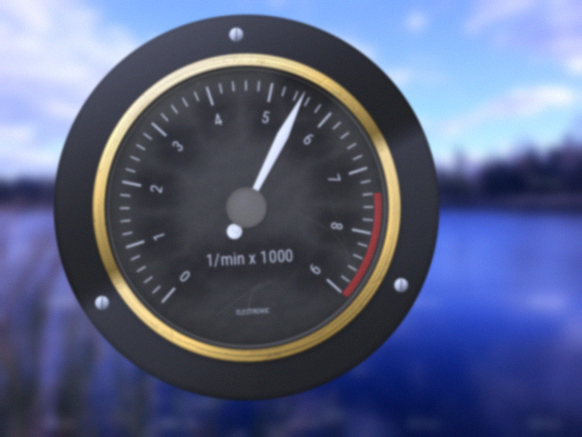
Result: 5500 rpm
